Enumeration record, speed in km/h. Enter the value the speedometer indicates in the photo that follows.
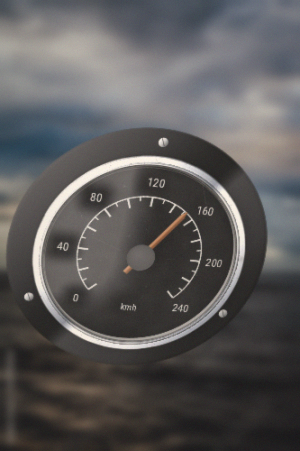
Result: 150 km/h
